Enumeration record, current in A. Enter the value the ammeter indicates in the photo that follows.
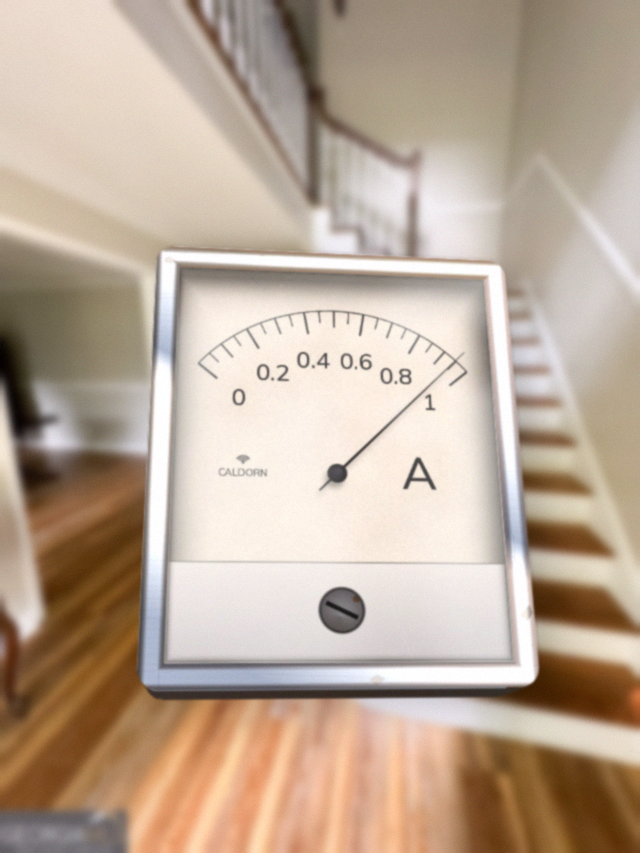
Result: 0.95 A
